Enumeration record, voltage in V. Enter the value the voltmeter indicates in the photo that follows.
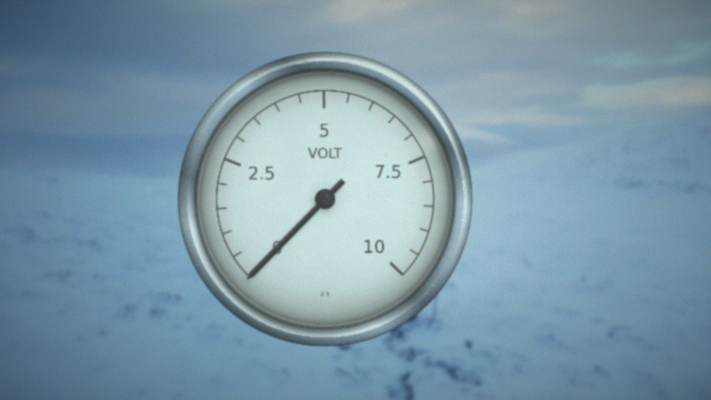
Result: 0 V
